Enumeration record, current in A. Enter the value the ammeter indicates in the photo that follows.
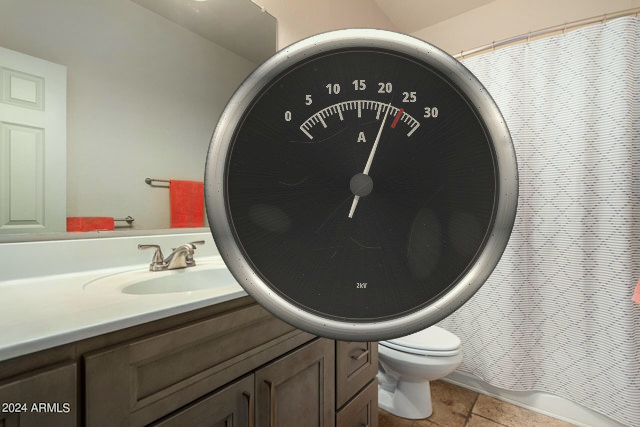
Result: 22 A
